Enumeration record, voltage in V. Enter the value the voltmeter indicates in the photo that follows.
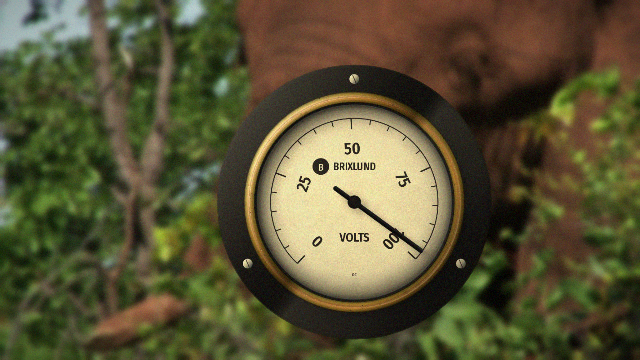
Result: 97.5 V
